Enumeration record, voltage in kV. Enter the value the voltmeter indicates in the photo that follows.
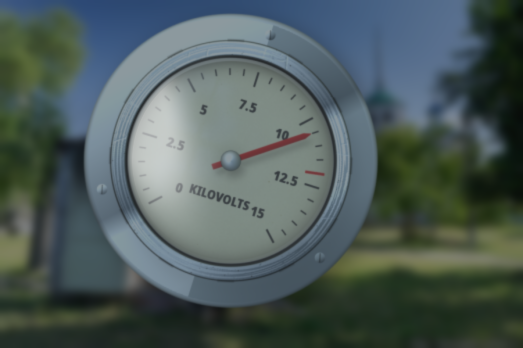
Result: 10.5 kV
